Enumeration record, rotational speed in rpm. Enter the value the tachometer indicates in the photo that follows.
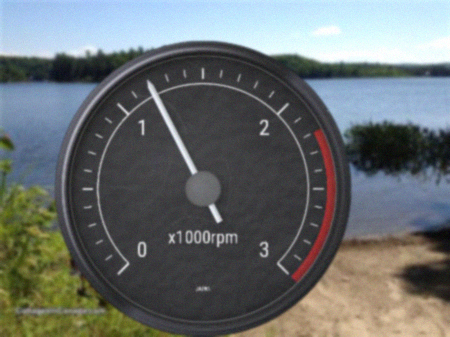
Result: 1200 rpm
